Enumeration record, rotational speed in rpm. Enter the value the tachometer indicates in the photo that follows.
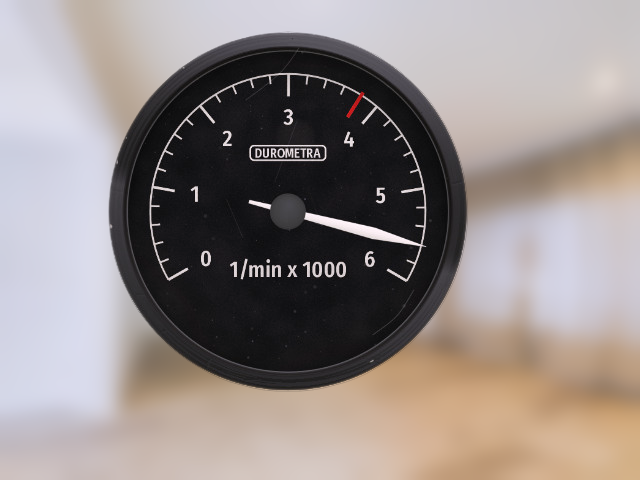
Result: 5600 rpm
